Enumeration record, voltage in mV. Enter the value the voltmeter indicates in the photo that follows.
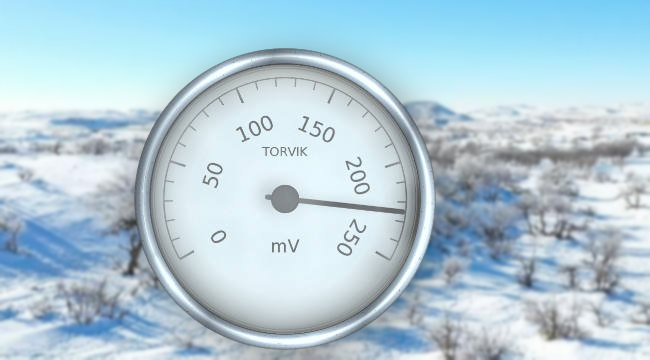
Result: 225 mV
